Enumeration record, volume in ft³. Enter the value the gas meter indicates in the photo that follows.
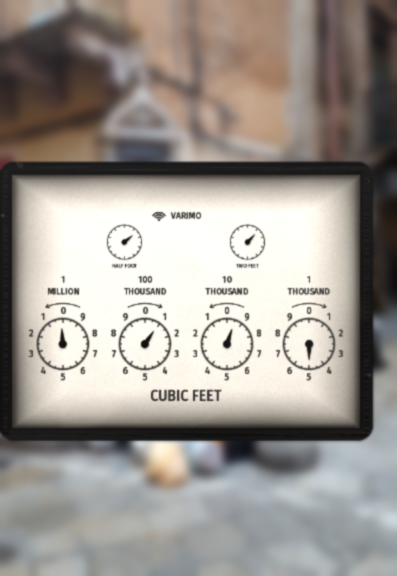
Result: 9500 ft³
